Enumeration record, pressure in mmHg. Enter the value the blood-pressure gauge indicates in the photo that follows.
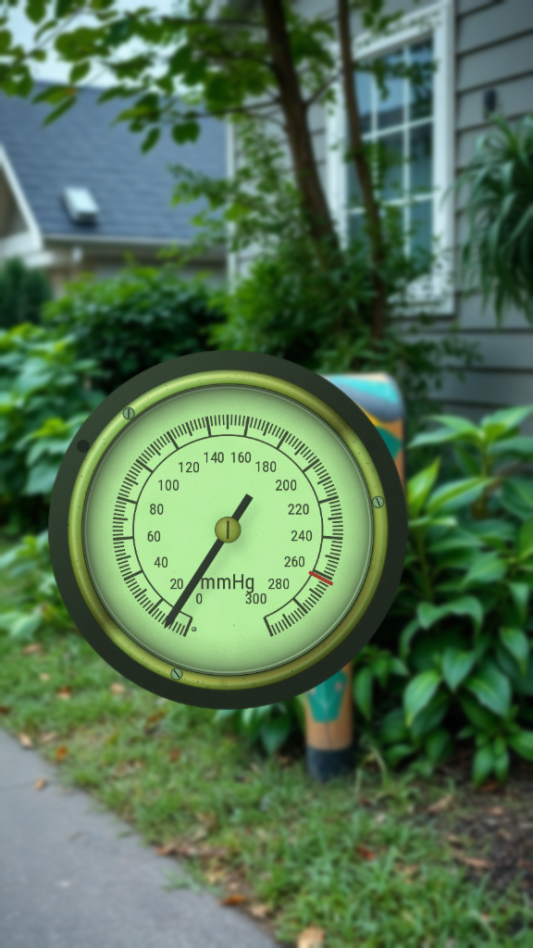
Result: 10 mmHg
